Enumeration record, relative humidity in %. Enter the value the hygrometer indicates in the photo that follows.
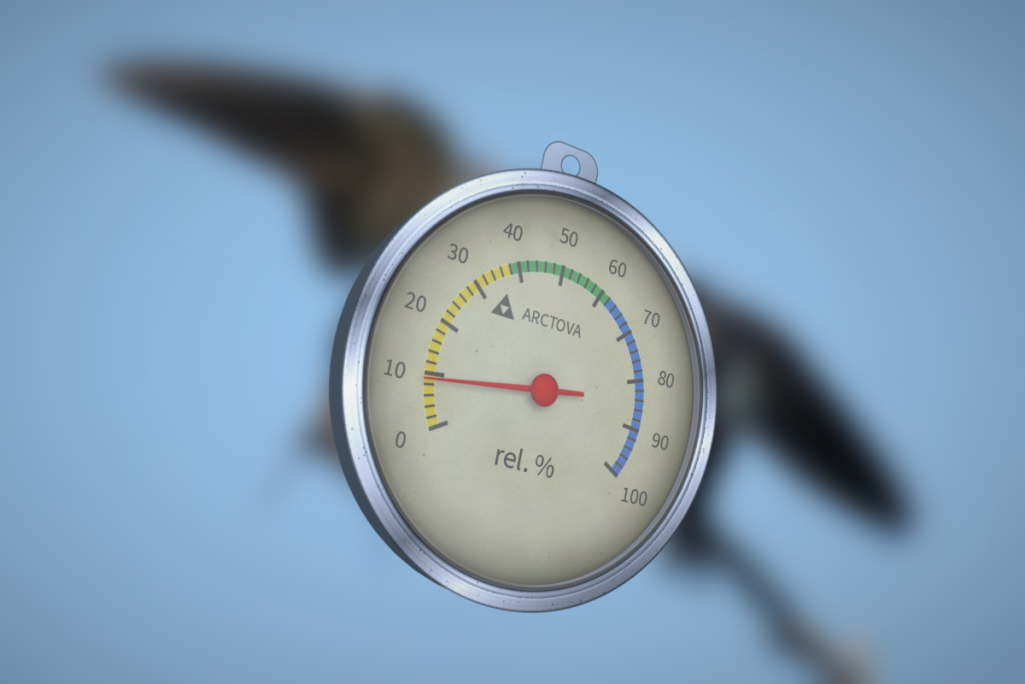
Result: 9 %
